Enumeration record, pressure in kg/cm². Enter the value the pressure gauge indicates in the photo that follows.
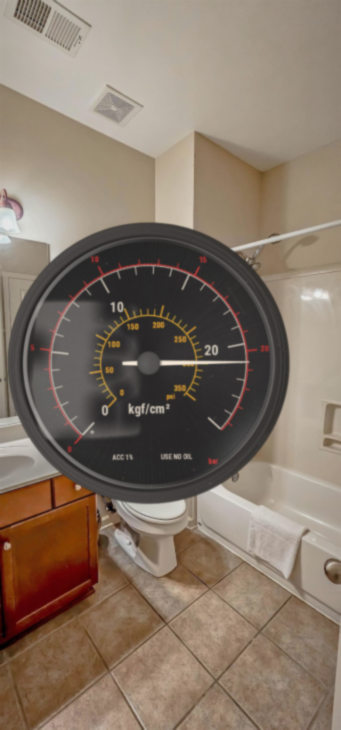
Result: 21 kg/cm²
